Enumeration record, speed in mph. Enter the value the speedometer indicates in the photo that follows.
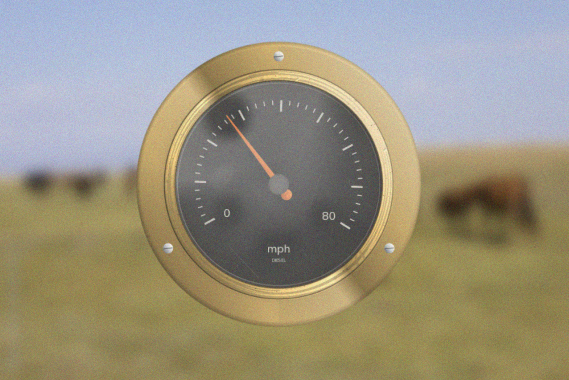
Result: 27 mph
